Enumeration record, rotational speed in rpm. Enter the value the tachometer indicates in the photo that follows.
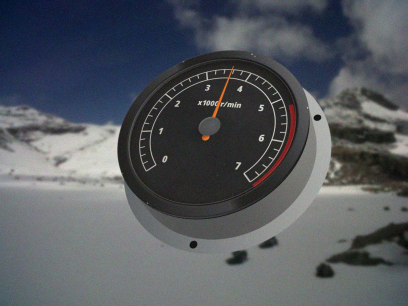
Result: 3600 rpm
